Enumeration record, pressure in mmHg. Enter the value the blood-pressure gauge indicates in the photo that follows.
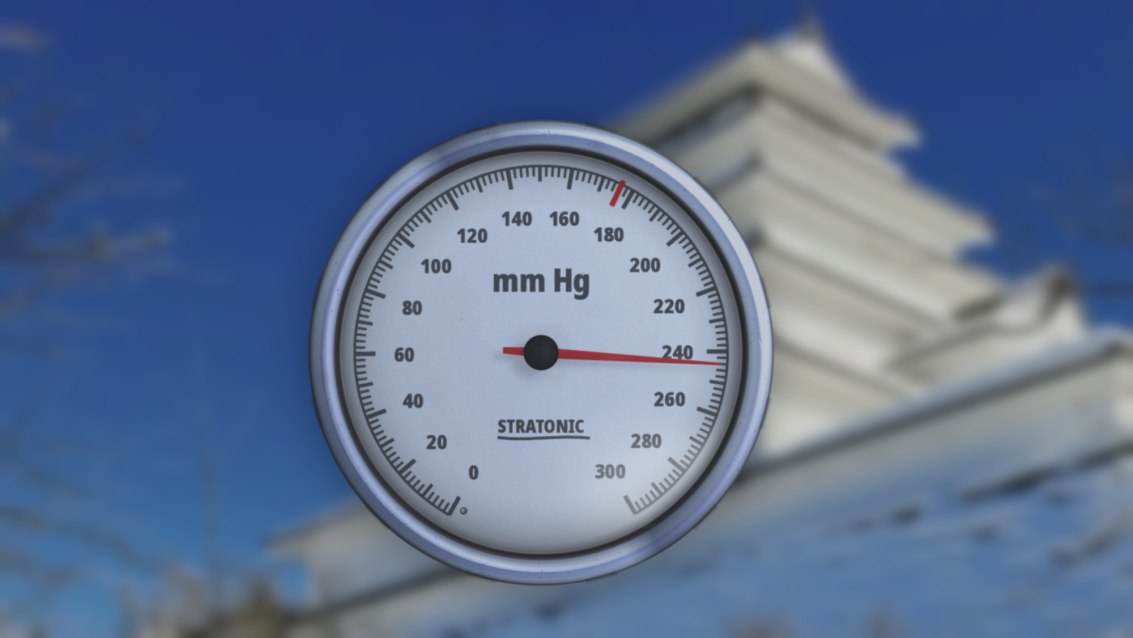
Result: 244 mmHg
